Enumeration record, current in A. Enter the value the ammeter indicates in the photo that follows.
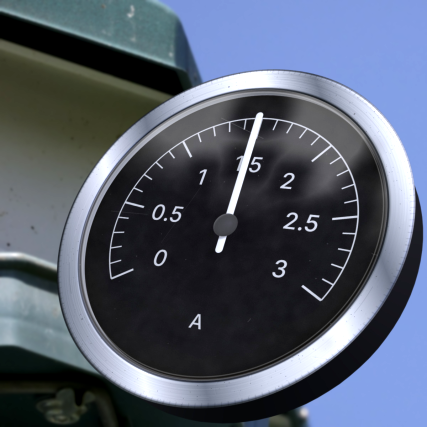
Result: 1.5 A
